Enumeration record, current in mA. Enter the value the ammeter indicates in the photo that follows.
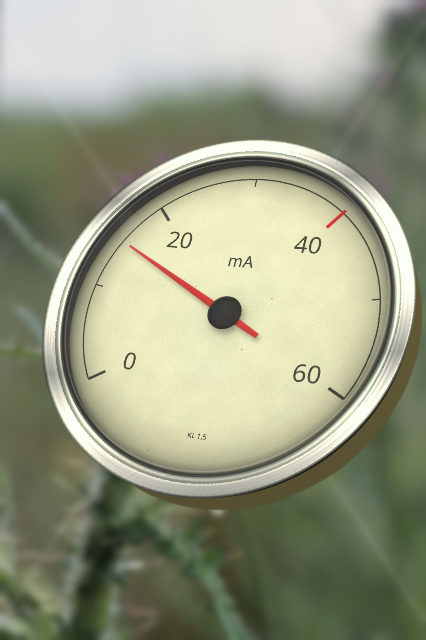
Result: 15 mA
